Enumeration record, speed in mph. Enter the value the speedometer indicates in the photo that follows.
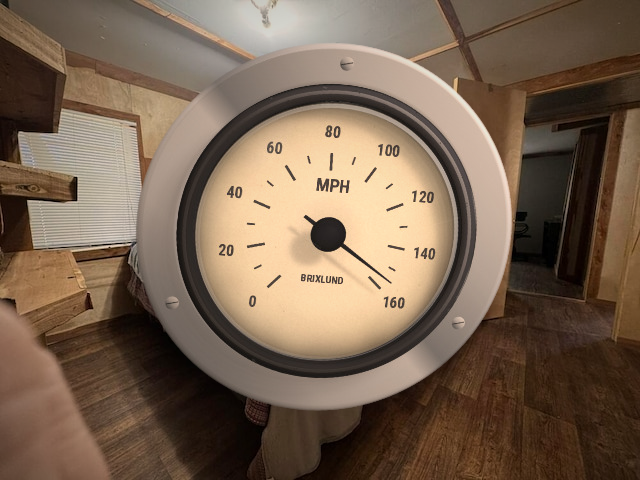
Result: 155 mph
